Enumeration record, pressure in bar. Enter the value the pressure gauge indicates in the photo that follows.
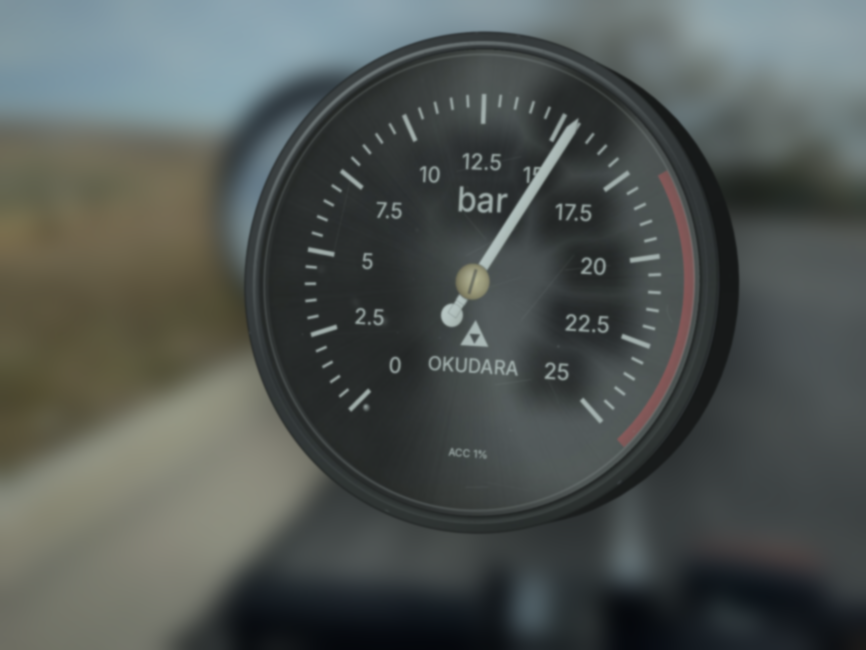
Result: 15.5 bar
